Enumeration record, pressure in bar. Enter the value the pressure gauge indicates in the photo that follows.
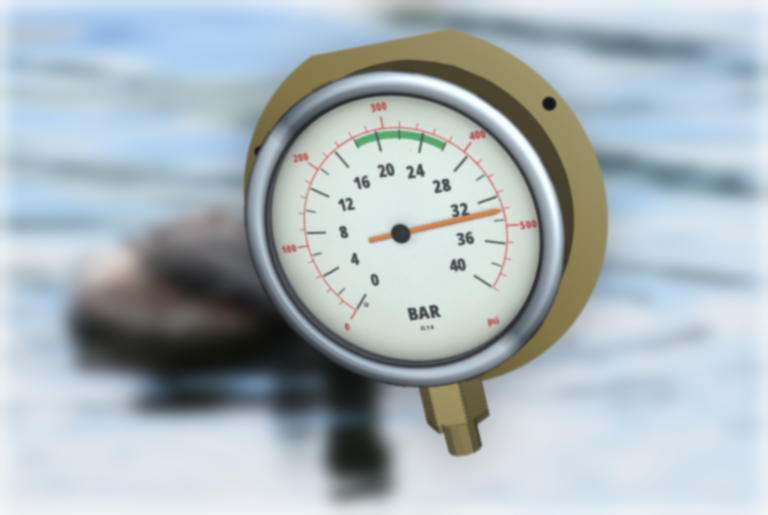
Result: 33 bar
